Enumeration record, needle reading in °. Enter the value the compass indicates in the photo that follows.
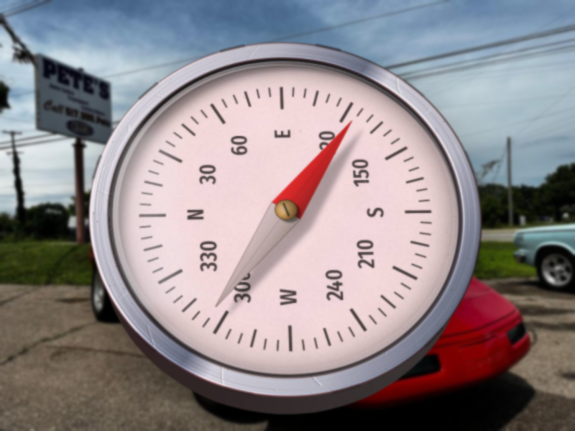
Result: 125 °
